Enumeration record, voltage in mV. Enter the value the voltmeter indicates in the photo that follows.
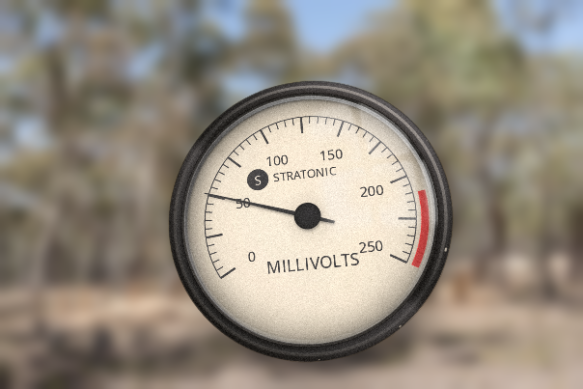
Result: 50 mV
